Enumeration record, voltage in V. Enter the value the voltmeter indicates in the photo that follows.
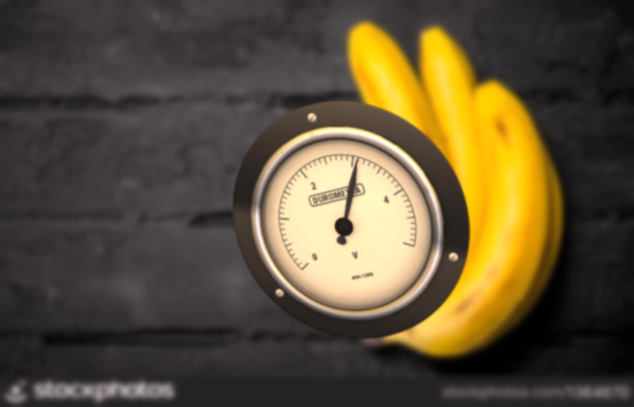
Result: 3.1 V
